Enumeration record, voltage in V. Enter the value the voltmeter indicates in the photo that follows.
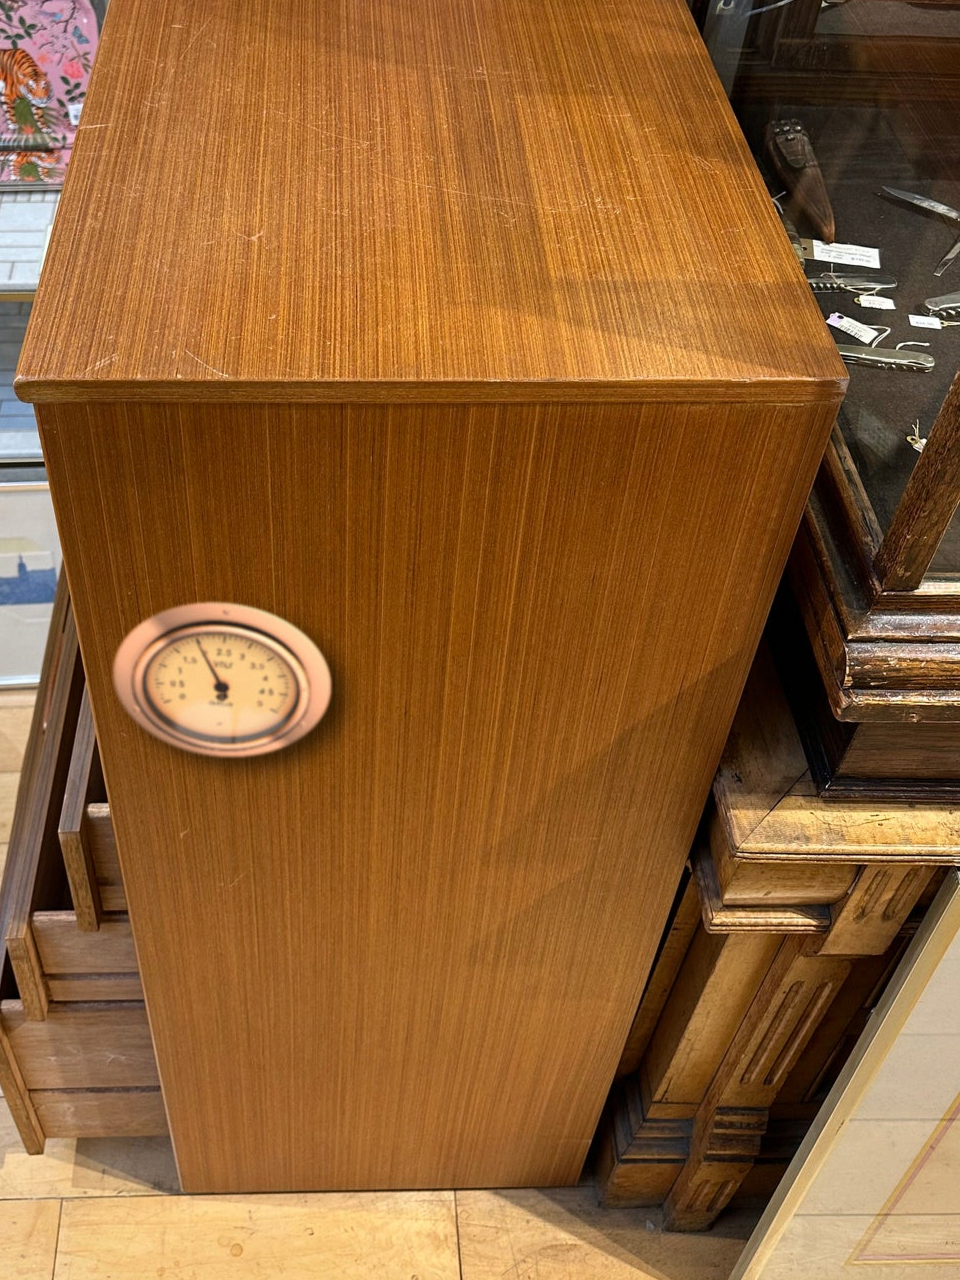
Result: 2 V
